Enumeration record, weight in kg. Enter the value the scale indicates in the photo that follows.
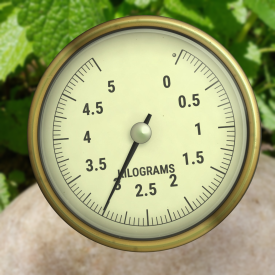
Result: 3 kg
